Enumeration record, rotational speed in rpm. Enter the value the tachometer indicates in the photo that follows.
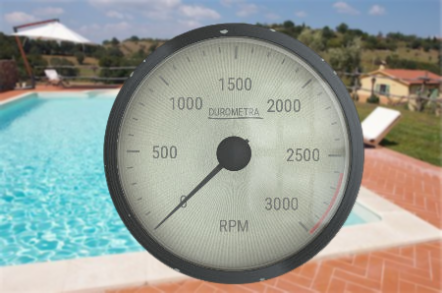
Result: 0 rpm
